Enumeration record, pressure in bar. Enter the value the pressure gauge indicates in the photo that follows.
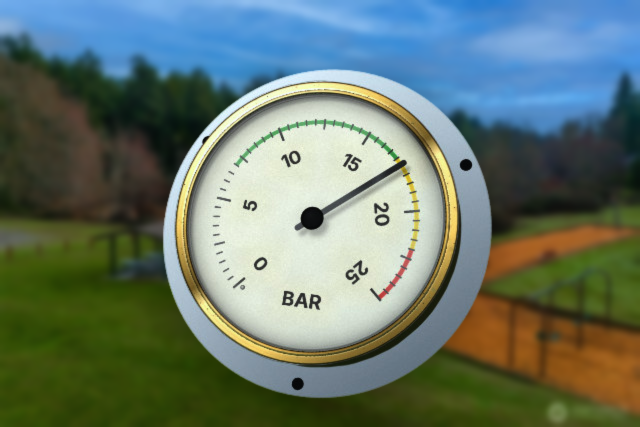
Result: 17.5 bar
